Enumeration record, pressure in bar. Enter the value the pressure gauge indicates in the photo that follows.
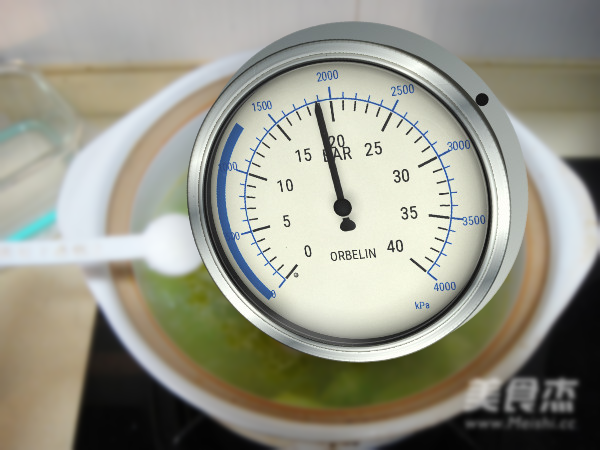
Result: 19 bar
